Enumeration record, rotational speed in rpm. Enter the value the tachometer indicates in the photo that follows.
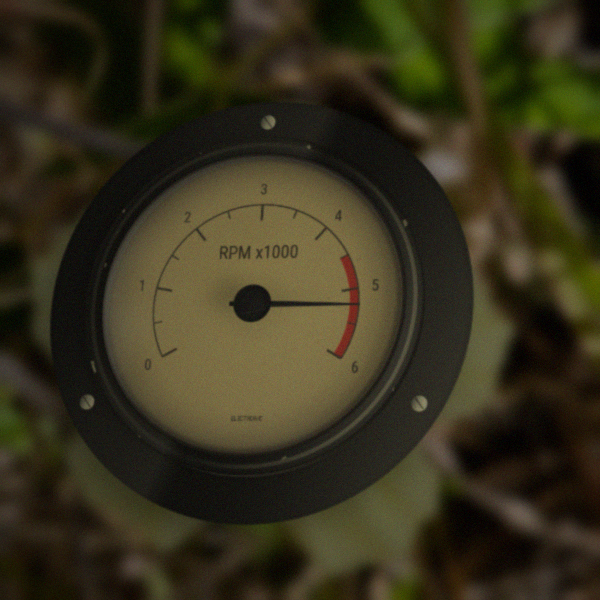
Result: 5250 rpm
